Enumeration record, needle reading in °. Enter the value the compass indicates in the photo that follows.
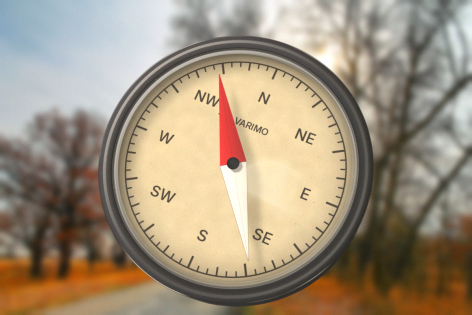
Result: 327.5 °
